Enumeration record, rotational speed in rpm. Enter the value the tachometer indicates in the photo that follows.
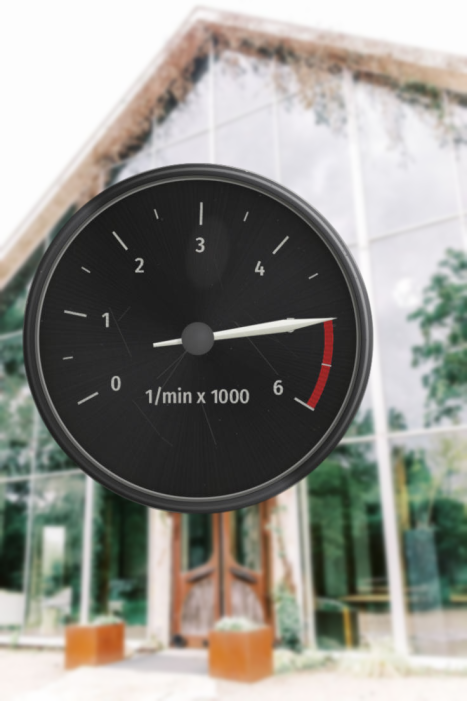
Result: 5000 rpm
